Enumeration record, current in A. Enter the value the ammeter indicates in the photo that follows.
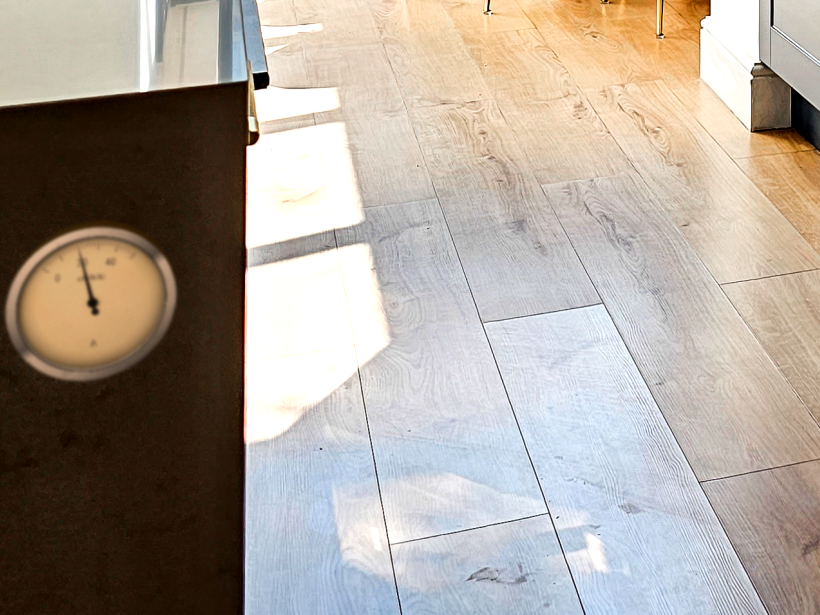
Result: 20 A
